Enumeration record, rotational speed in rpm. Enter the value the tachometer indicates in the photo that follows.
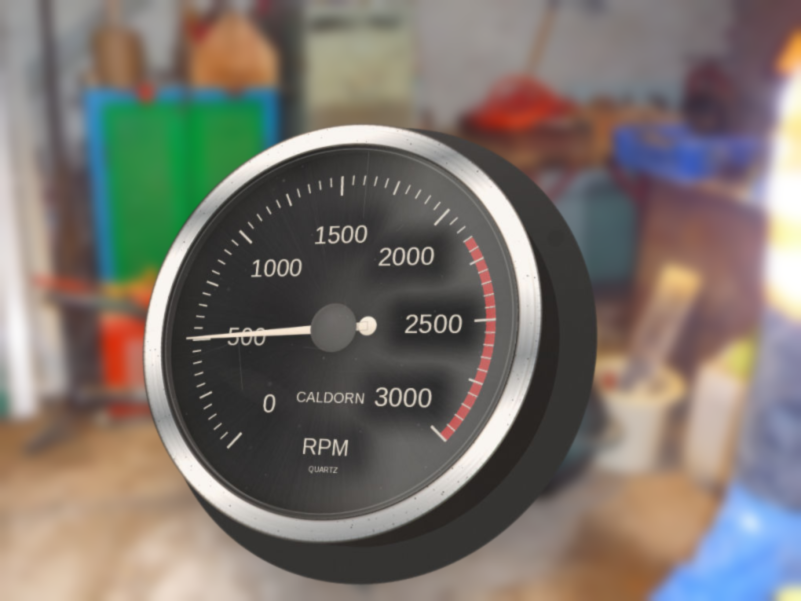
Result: 500 rpm
